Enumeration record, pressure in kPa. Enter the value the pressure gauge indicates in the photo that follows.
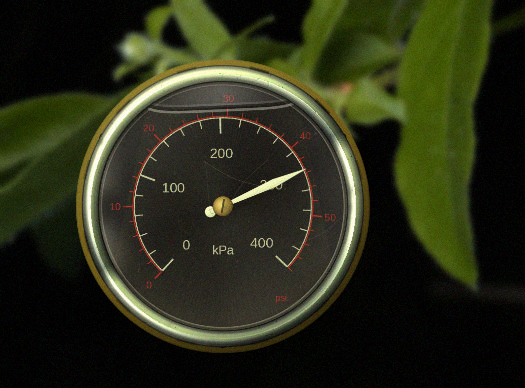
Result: 300 kPa
